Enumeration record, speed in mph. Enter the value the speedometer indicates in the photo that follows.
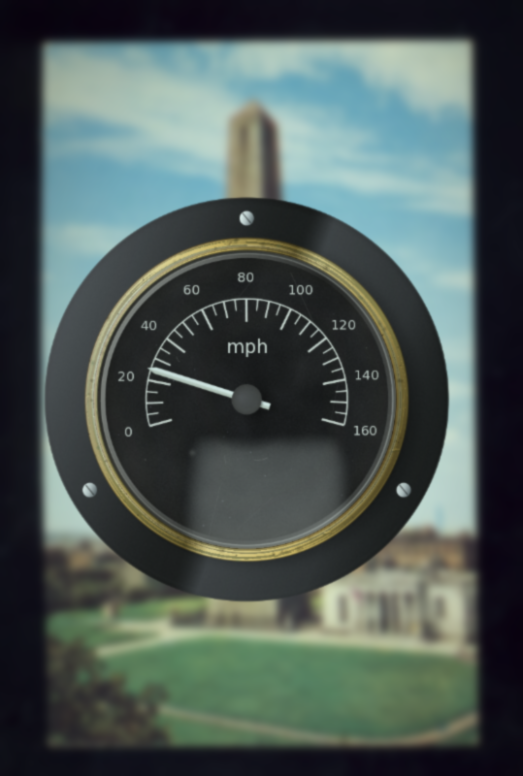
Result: 25 mph
